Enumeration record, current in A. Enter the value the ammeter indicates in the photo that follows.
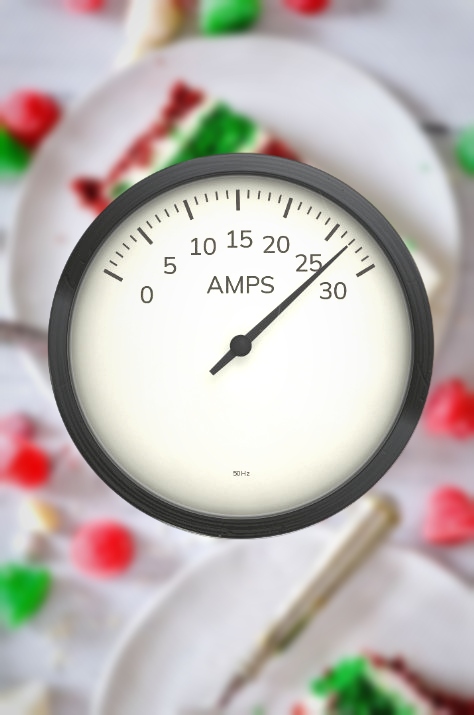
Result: 27 A
